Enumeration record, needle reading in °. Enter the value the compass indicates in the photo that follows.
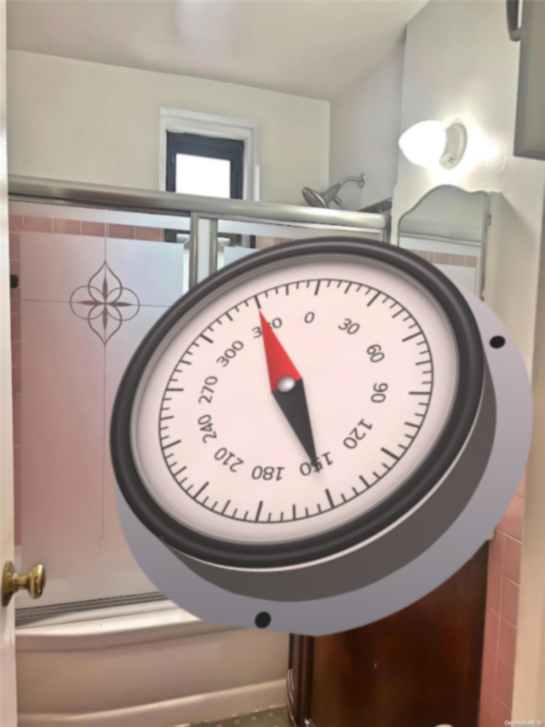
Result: 330 °
